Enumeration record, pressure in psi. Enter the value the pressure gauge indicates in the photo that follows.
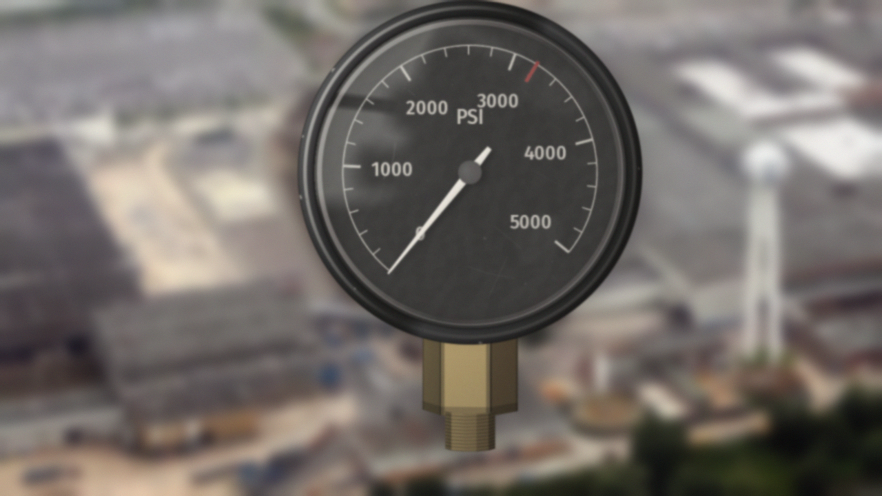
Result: 0 psi
